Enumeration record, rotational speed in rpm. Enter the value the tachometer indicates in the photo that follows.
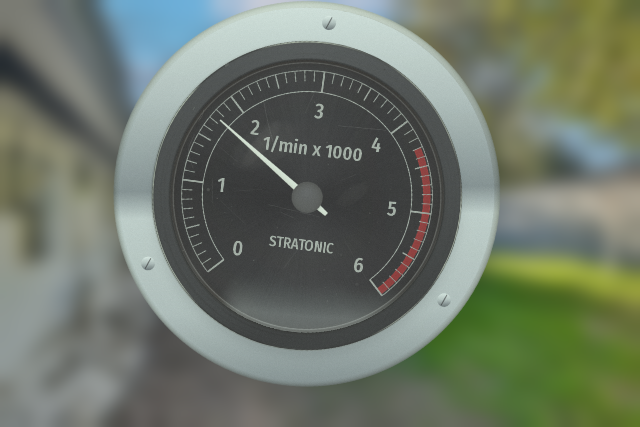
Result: 1750 rpm
